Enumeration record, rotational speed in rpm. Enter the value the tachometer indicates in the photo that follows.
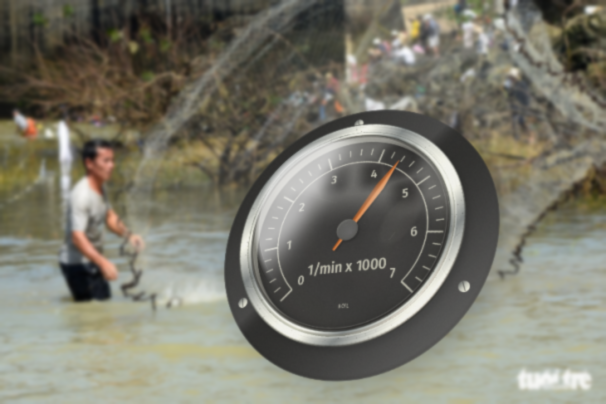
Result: 4400 rpm
